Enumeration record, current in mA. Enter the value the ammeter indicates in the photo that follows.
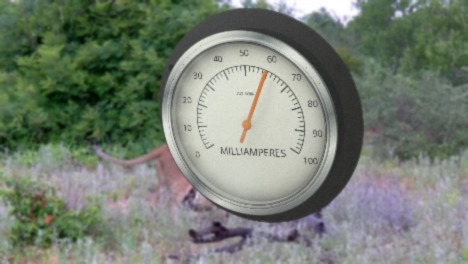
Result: 60 mA
